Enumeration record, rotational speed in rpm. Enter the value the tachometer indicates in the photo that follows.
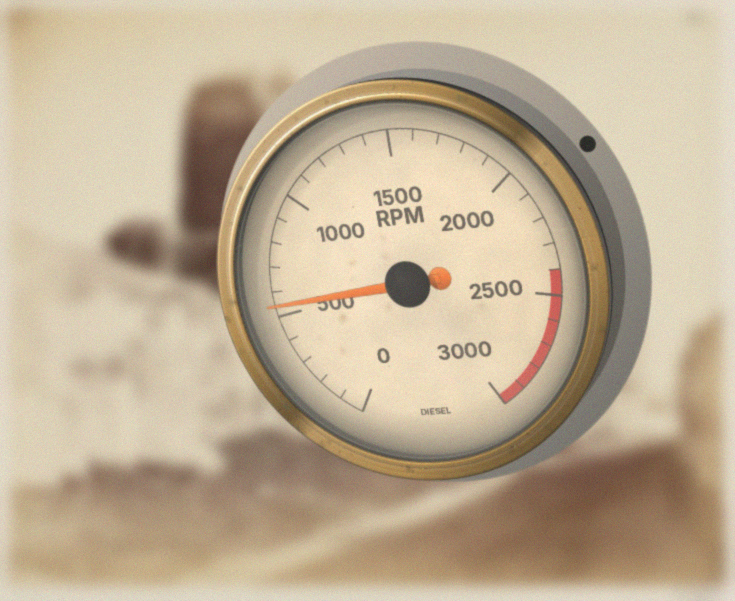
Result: 550 rpm
